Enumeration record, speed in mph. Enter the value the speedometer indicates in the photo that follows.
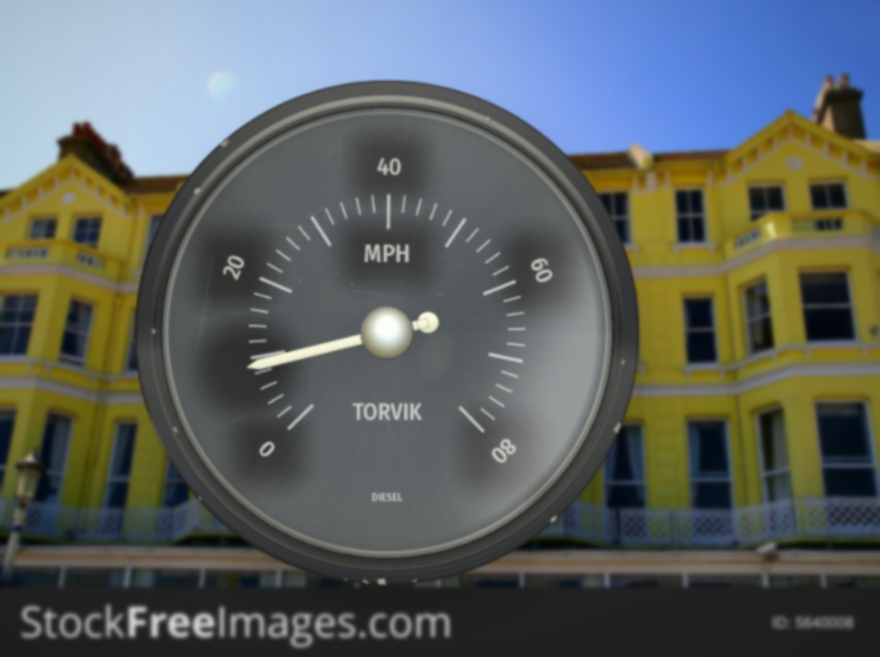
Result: 9 mph
